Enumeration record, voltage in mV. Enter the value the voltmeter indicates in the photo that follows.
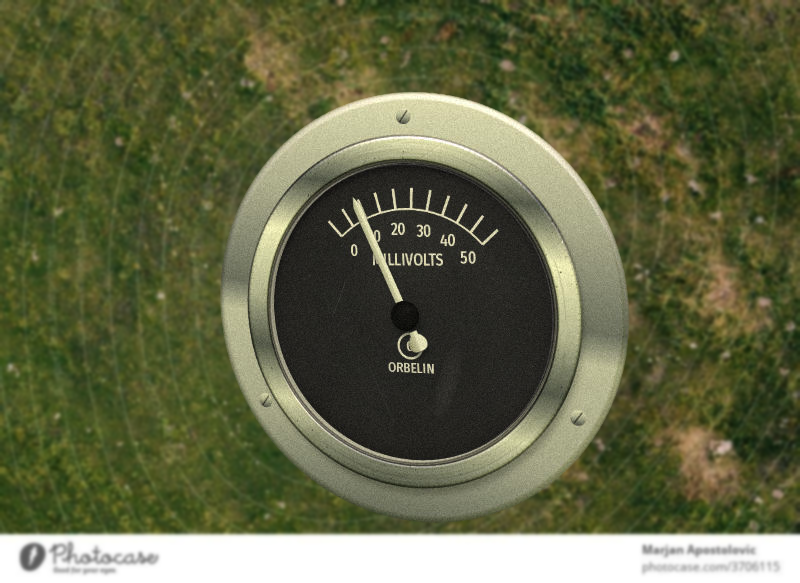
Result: 10 mV
